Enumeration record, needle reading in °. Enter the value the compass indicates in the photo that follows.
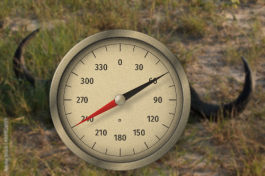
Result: 240 °
